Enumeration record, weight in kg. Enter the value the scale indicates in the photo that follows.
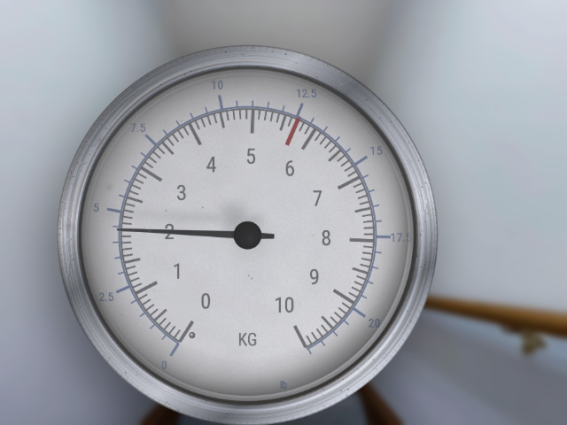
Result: 2 kg
